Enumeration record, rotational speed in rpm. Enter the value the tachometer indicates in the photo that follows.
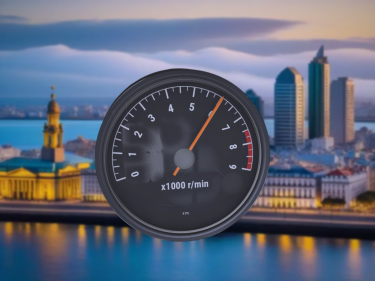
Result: 6000 rpm
